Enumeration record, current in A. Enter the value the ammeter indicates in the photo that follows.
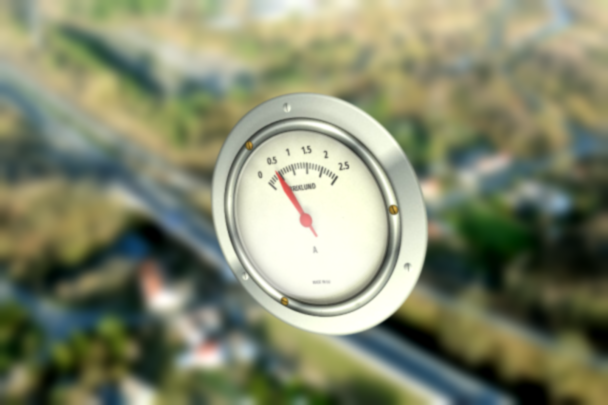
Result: 0.5 A
